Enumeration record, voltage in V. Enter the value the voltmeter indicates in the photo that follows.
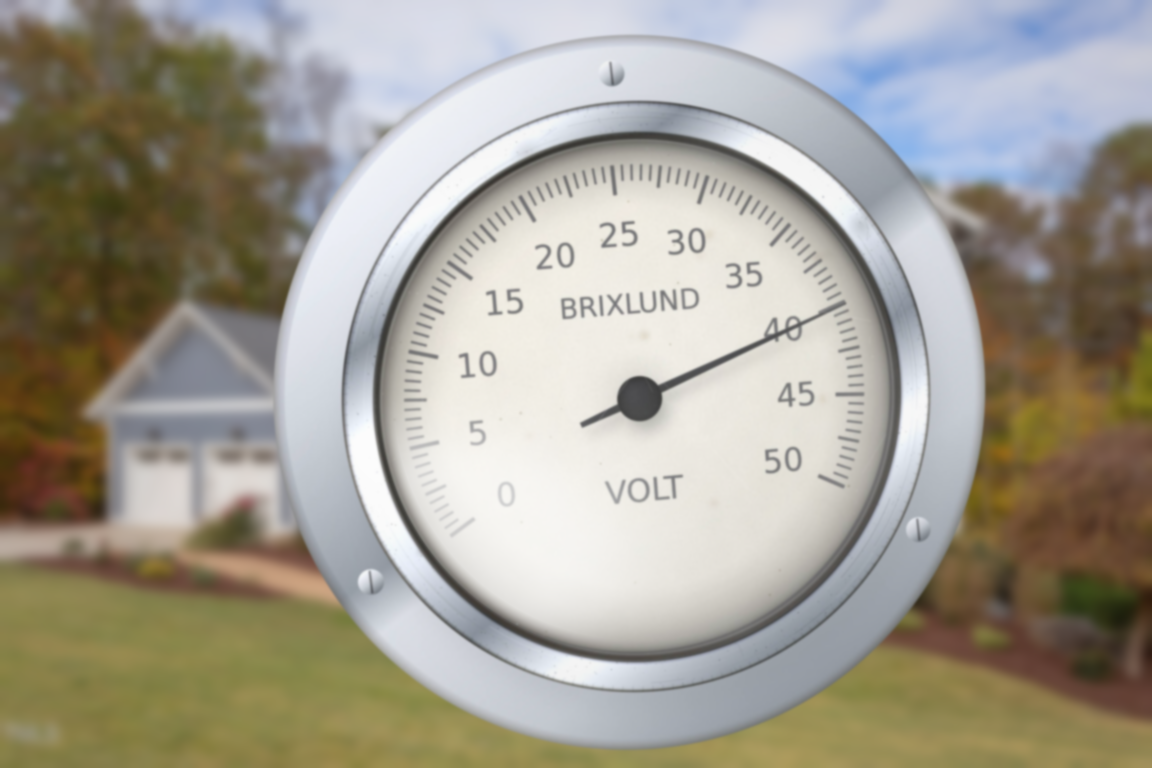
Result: 40 V
